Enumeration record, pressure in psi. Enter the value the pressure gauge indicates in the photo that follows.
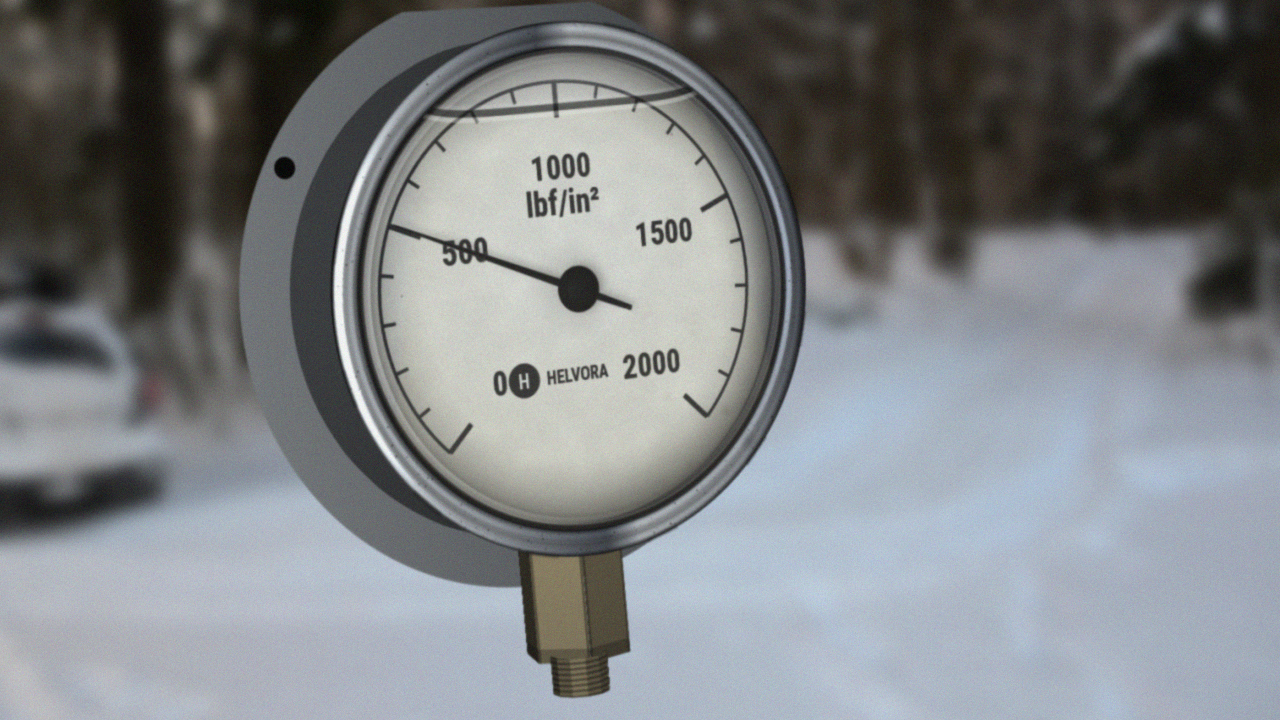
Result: 500 psi
